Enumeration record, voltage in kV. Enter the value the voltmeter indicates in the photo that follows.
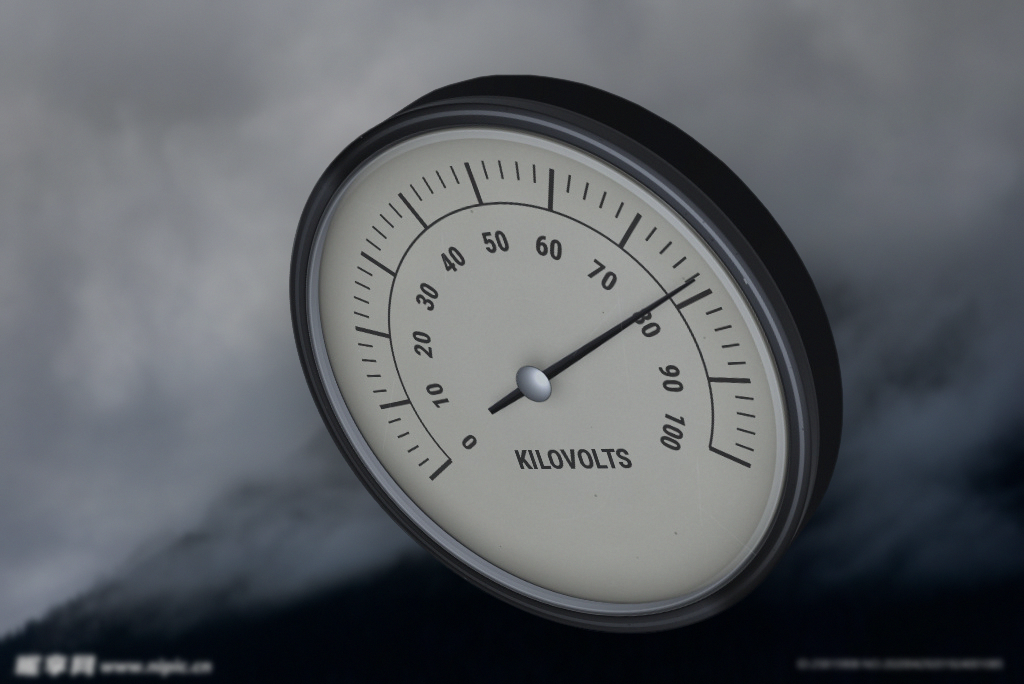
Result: 78 kV
